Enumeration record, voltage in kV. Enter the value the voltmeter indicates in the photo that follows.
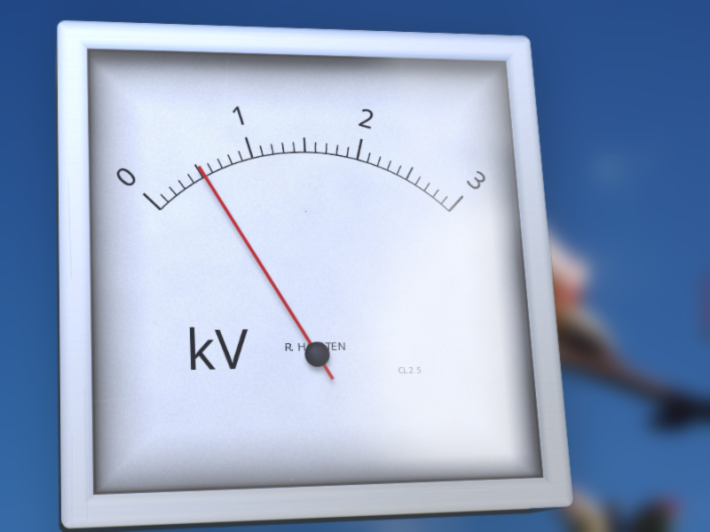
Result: 0.5 kV
